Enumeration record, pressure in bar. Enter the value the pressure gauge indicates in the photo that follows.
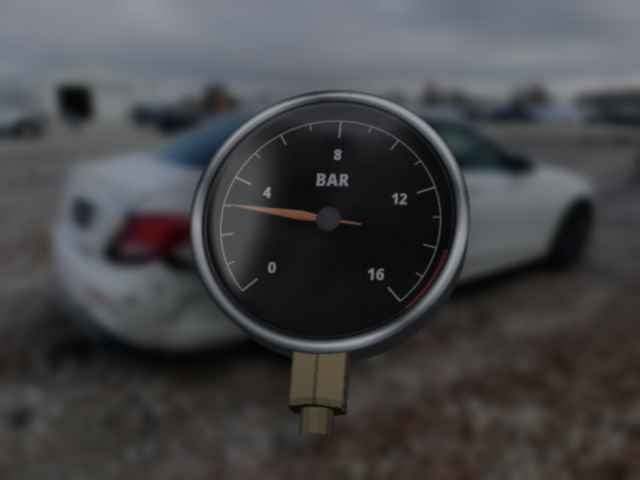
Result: 3 bar
